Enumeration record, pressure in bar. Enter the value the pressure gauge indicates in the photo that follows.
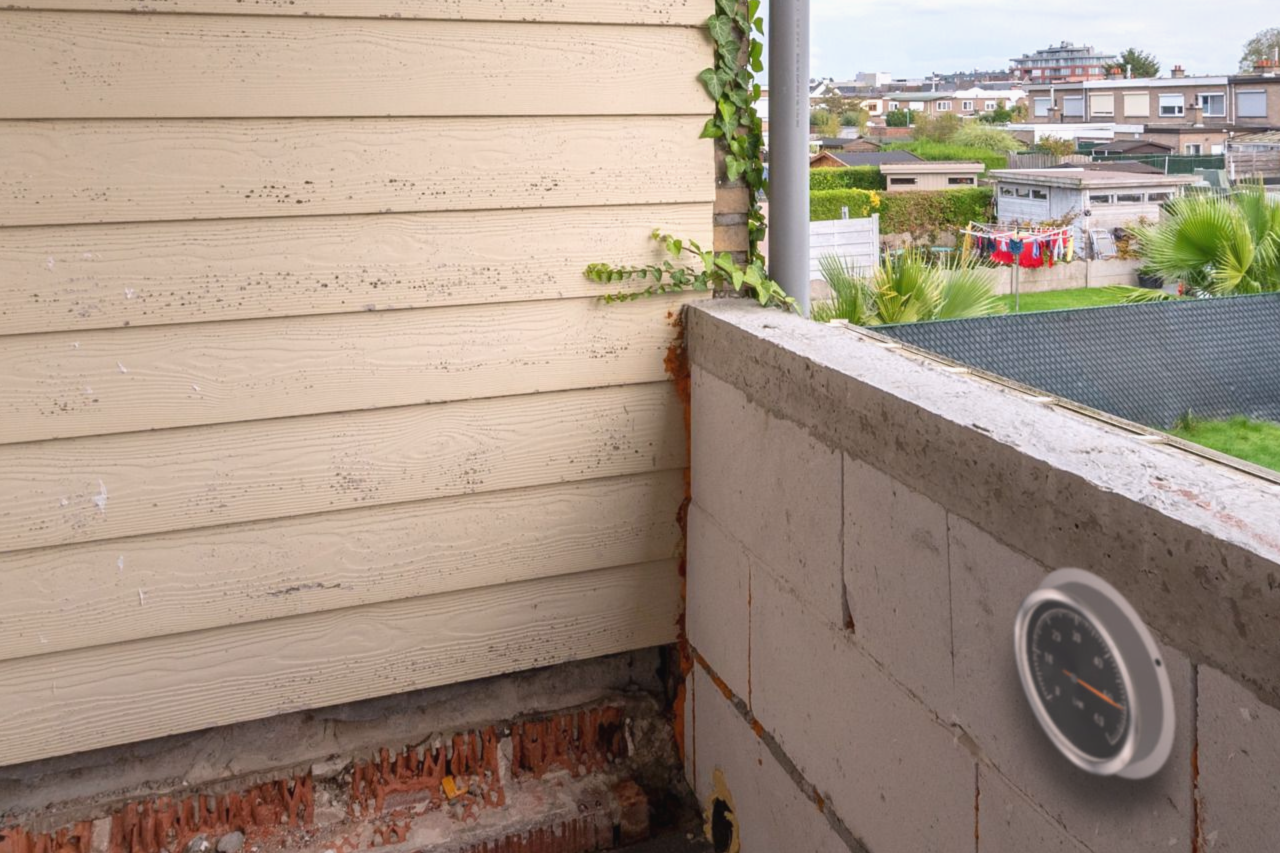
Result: 50 bar
